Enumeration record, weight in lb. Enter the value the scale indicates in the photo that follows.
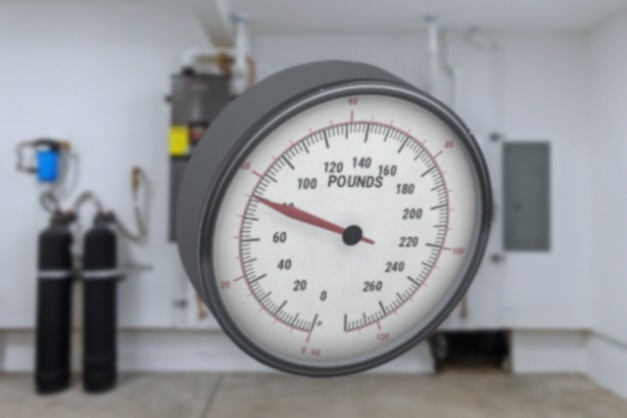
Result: 80 lb
